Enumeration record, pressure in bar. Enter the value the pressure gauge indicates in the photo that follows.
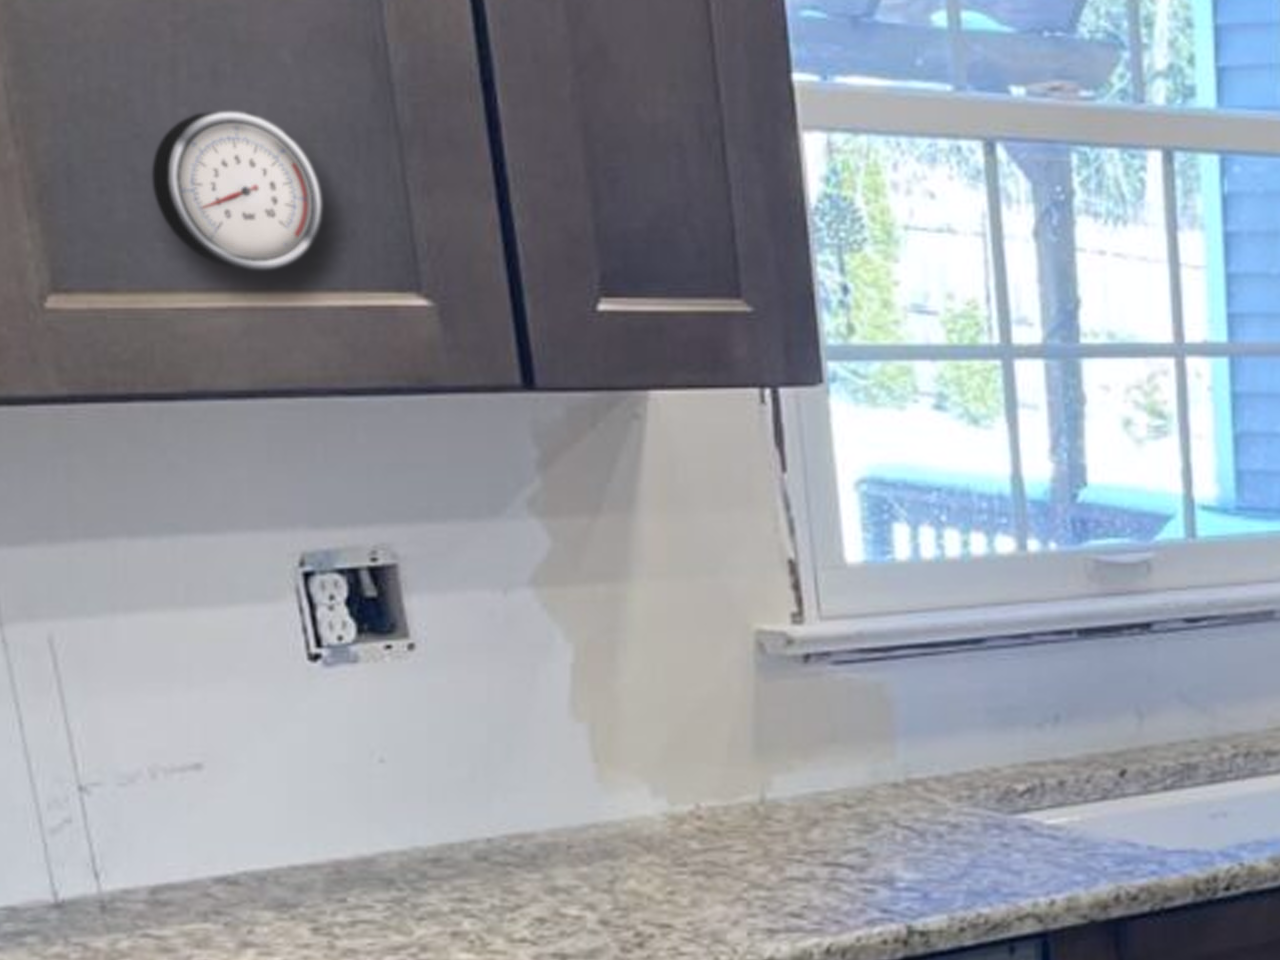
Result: 1 bar
